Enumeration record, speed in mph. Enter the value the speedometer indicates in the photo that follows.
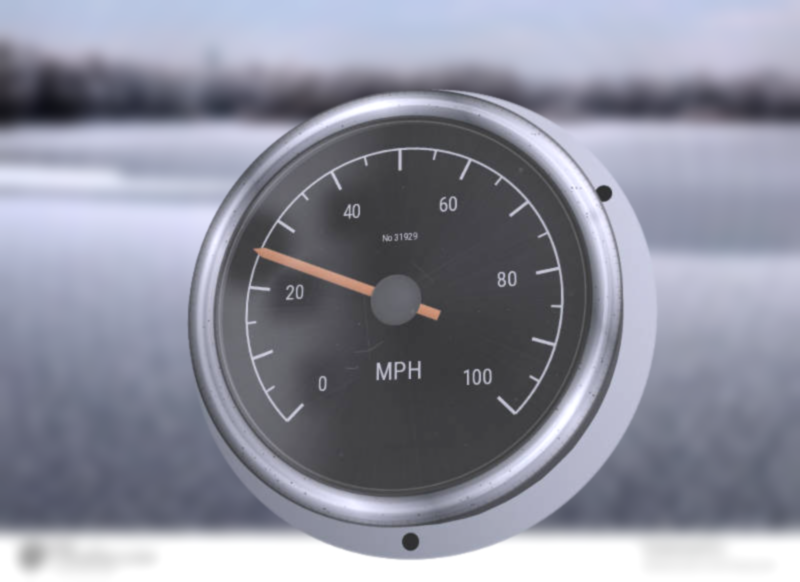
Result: 25 mph
